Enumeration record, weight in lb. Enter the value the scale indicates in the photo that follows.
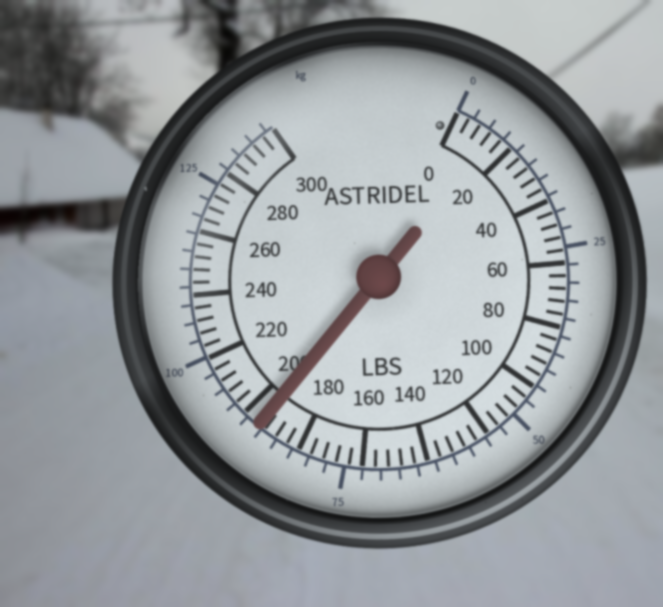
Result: 194 lb
